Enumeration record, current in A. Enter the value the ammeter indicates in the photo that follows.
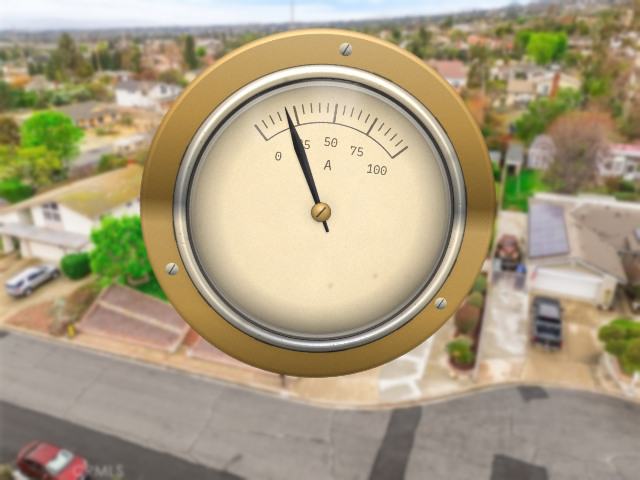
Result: 20 A
